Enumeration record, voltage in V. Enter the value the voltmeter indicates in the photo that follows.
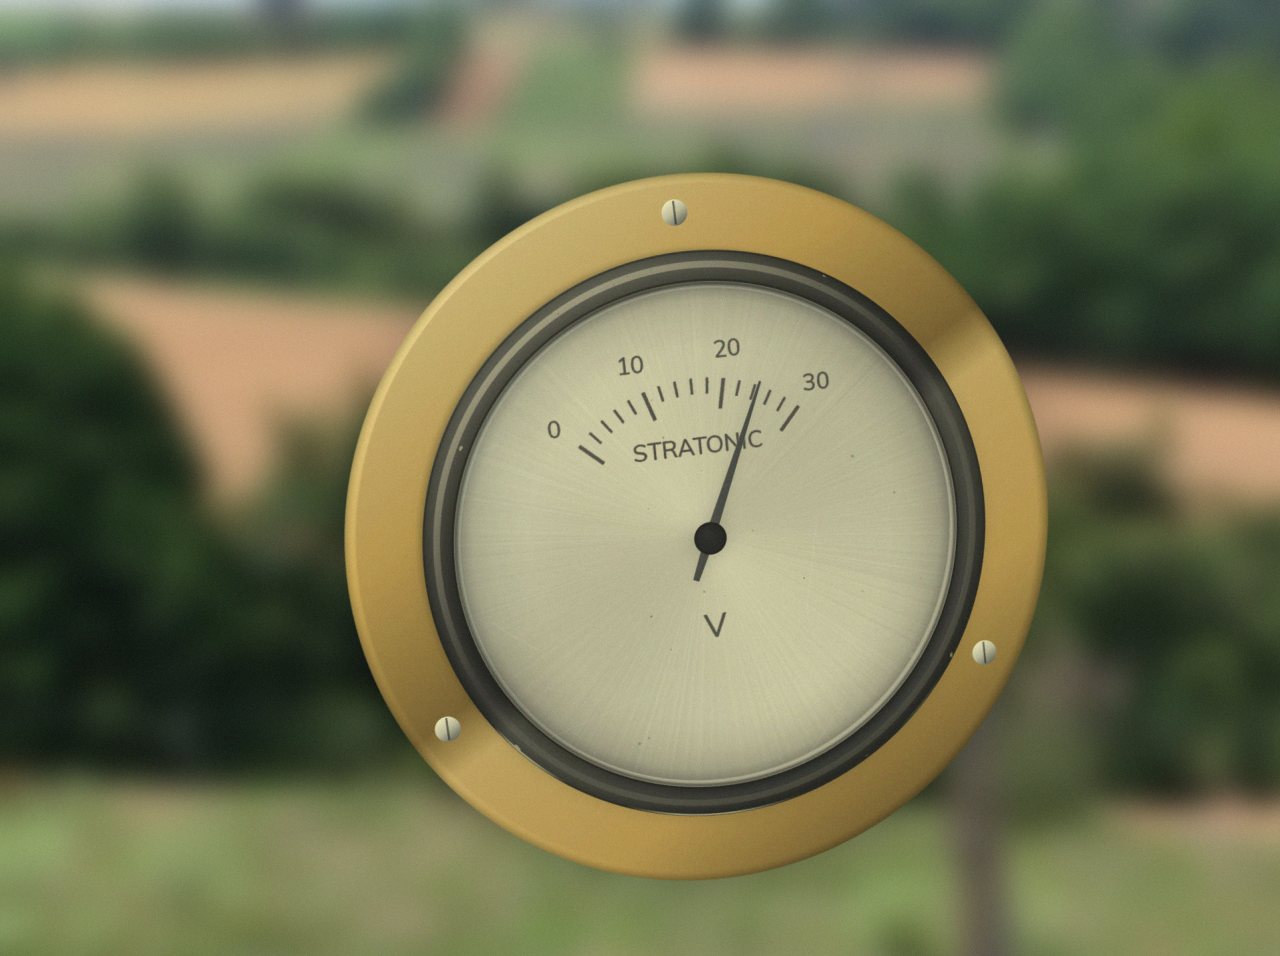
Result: 24 V
